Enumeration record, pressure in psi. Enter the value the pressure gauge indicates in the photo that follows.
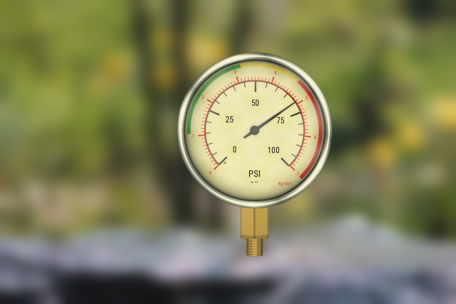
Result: 70 psi
